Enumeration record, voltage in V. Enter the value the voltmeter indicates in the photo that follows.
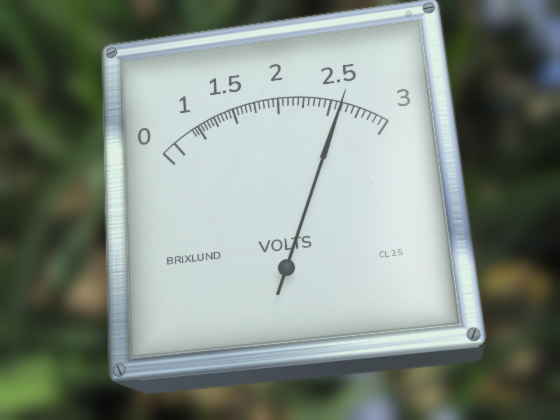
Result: 2.6 V
